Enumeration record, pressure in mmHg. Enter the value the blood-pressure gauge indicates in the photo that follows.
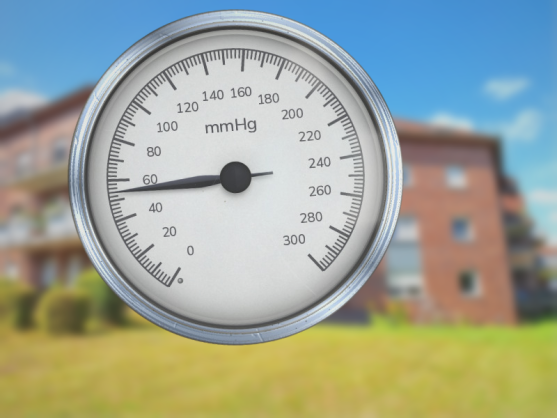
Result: 54 mmHg
